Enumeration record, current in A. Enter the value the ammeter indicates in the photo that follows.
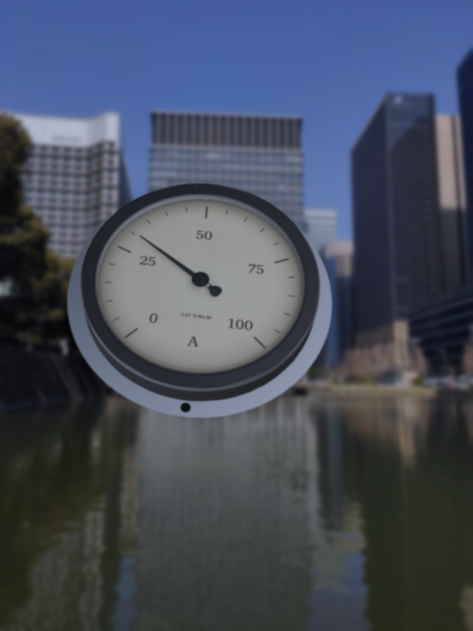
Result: 30 A
